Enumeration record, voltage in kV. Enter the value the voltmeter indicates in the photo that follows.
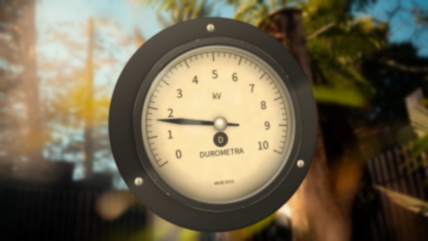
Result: 1.6 kV
